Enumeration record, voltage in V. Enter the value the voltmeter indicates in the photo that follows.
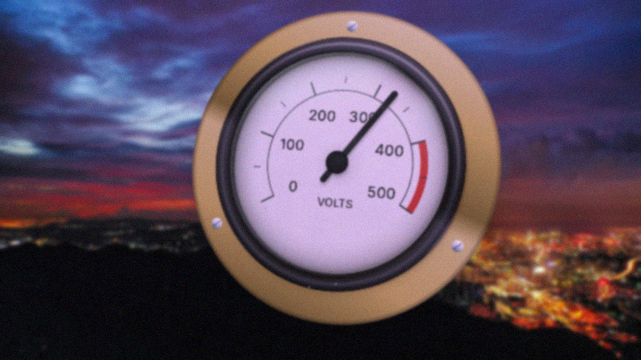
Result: 325 V
